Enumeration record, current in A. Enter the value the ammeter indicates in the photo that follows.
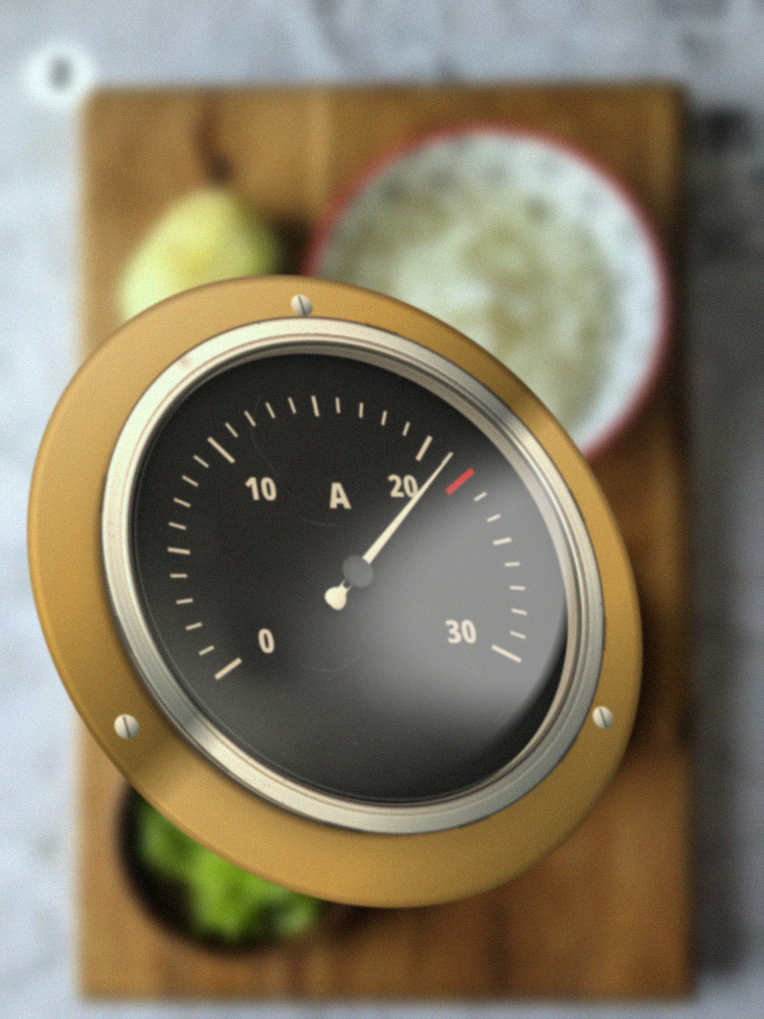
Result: 21 A
